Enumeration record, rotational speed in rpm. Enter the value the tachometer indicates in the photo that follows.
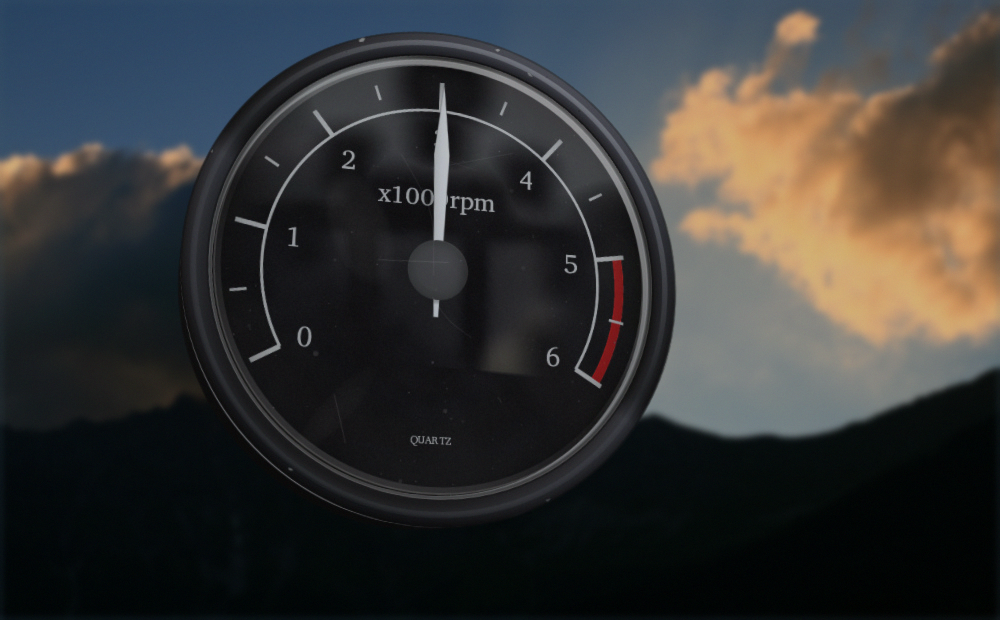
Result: 3000 rpm
